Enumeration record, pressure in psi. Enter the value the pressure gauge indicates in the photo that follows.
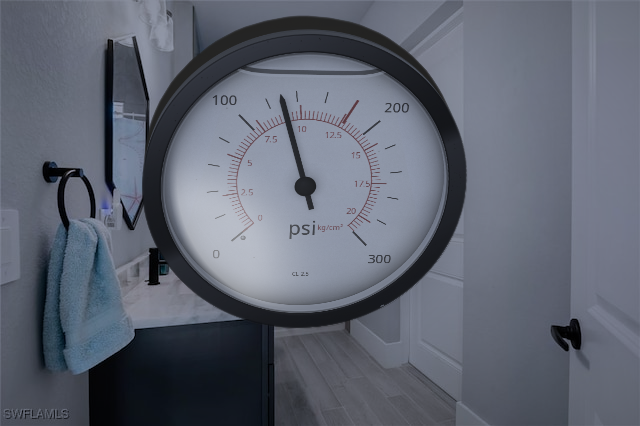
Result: 130 psi
